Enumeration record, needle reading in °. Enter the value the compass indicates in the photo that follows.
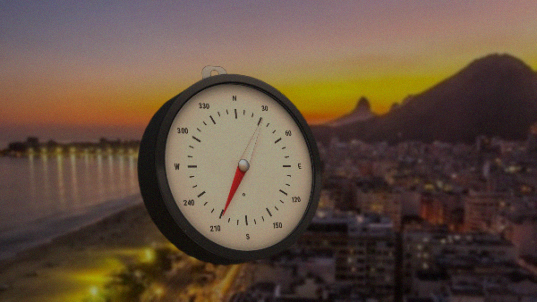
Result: 210 °
